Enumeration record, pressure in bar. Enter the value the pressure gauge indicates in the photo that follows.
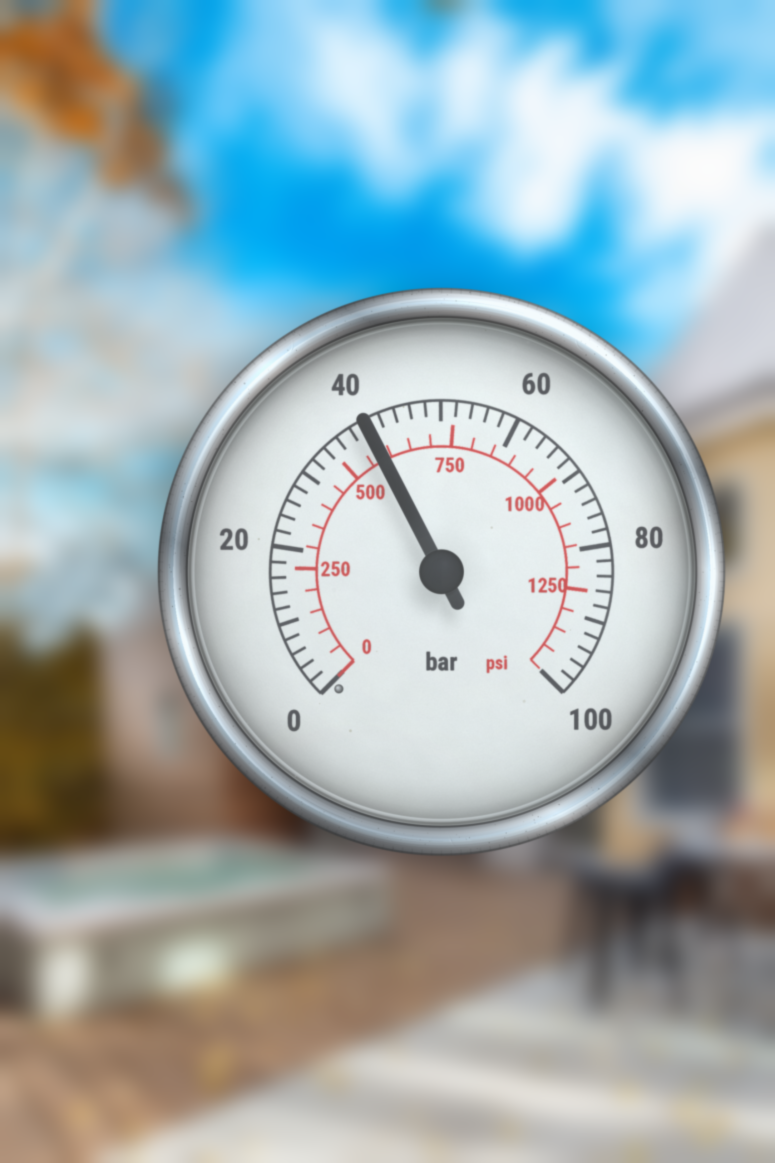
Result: 40 bar
